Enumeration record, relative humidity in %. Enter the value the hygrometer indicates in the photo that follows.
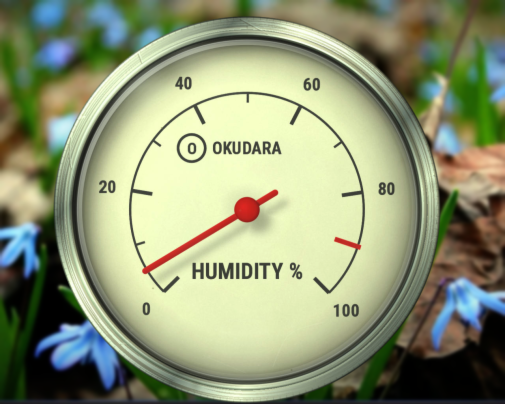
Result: 5 %
